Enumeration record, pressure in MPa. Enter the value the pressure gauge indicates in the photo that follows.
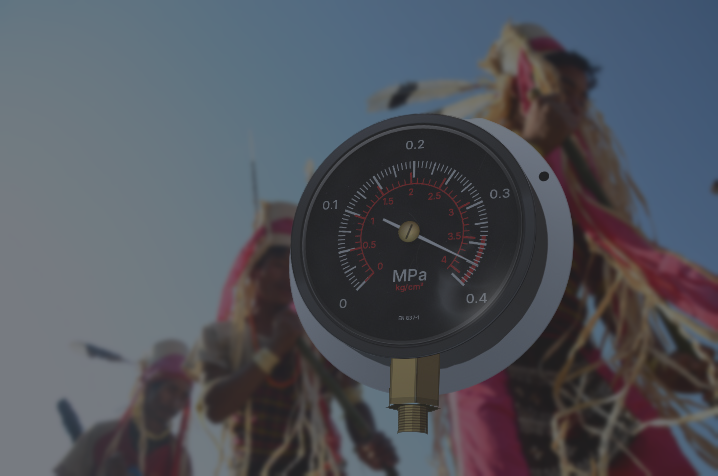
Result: 0.375 MPa
